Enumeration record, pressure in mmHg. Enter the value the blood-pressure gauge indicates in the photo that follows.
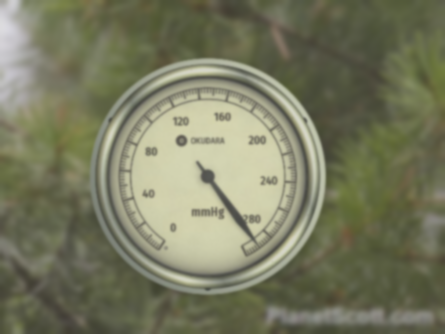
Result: 290 mmHg
